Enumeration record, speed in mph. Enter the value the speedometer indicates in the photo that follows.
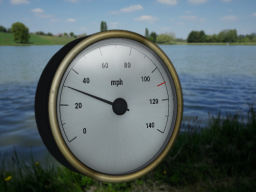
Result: 30 mph
